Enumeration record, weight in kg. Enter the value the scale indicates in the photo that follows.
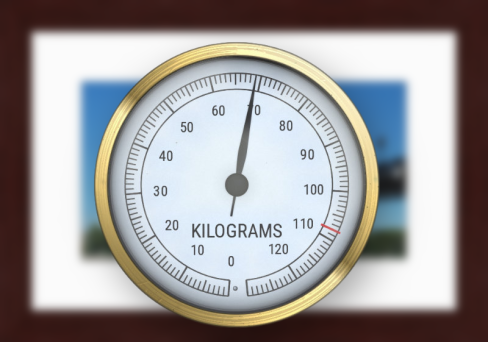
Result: 69 kg
